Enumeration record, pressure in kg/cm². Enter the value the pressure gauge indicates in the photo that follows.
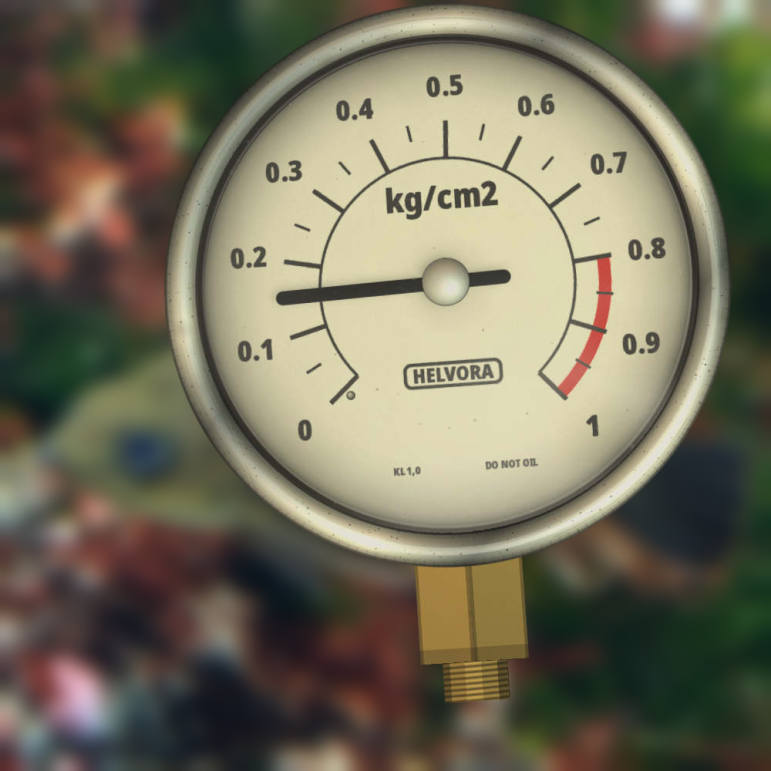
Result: 0.15 kg/cm²
